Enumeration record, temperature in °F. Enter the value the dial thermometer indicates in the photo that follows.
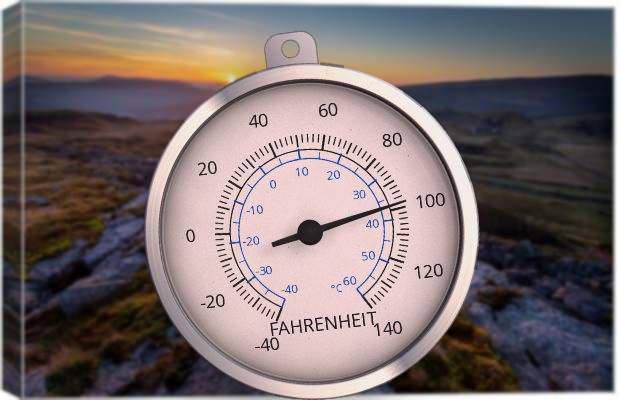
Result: 98 °F
